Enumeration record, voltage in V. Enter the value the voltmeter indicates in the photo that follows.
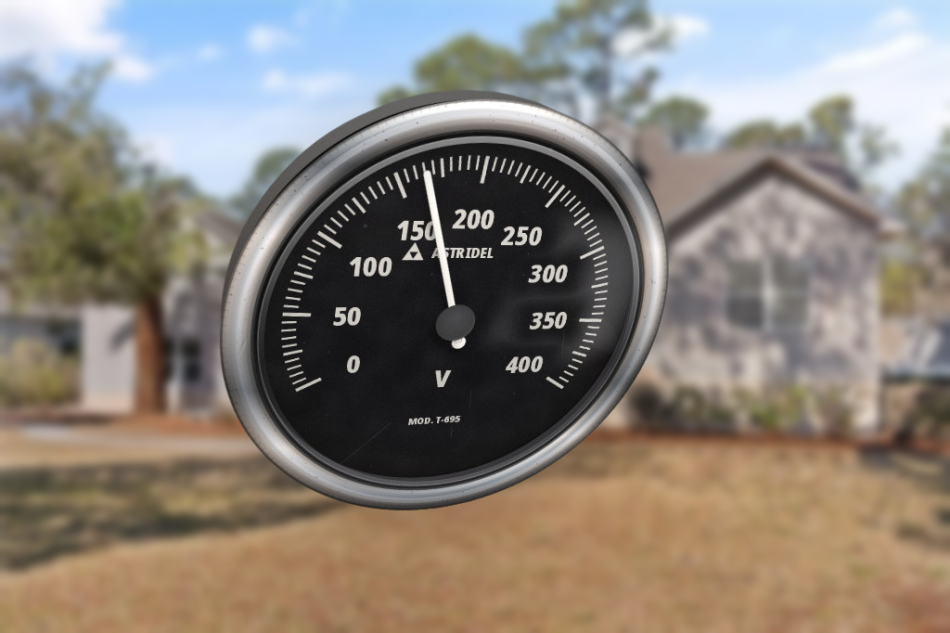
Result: 165 V
